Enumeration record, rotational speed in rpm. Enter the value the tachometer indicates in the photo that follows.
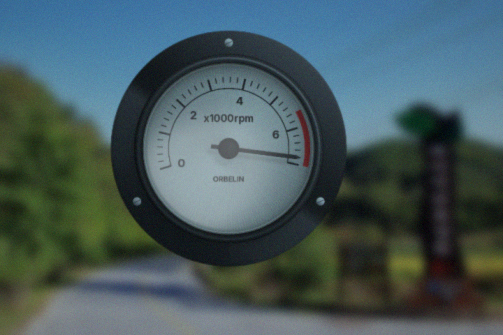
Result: 6800 rpm
